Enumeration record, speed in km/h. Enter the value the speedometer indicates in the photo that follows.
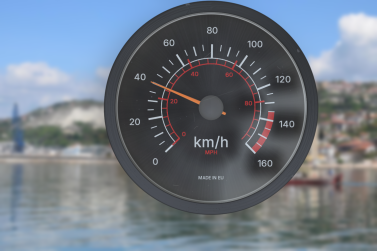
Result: 40 km/h
